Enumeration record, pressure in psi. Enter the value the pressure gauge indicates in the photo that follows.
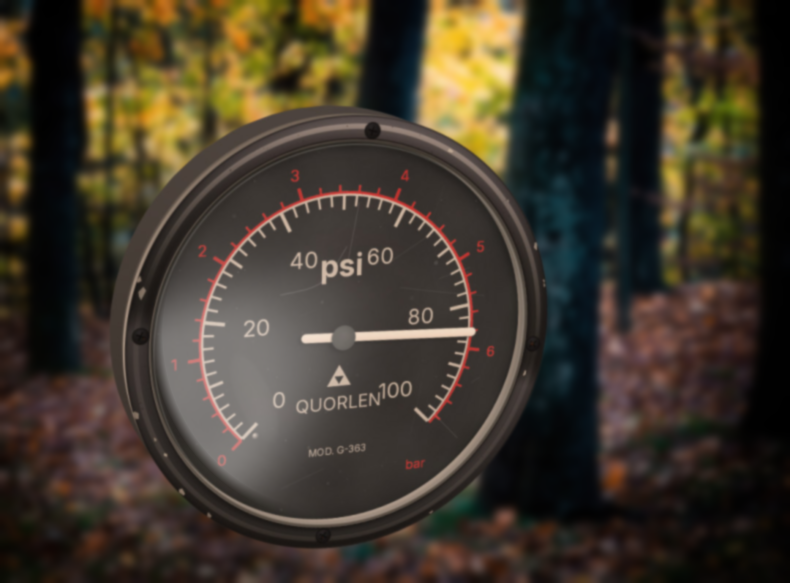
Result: 84 psi
